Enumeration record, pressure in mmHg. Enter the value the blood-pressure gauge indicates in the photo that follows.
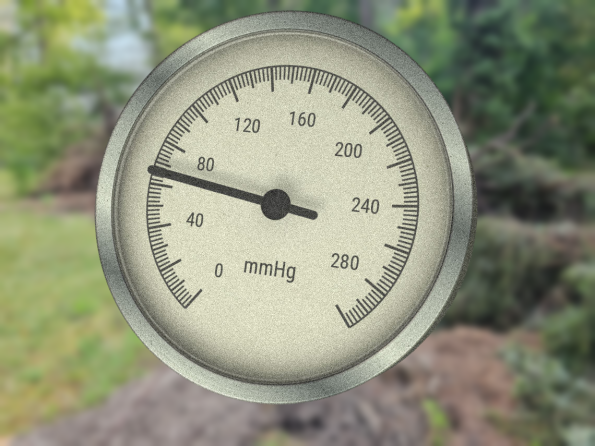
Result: 66 mmHg
